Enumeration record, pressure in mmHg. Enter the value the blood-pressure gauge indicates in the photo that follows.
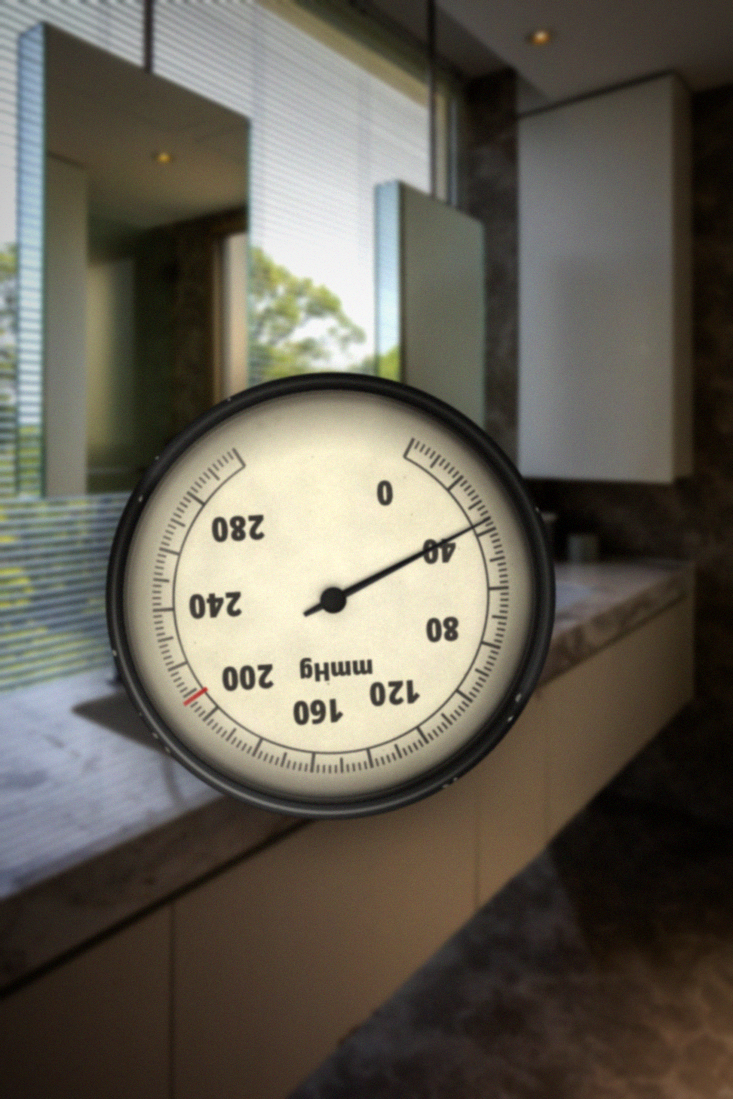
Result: 36 mmHg
